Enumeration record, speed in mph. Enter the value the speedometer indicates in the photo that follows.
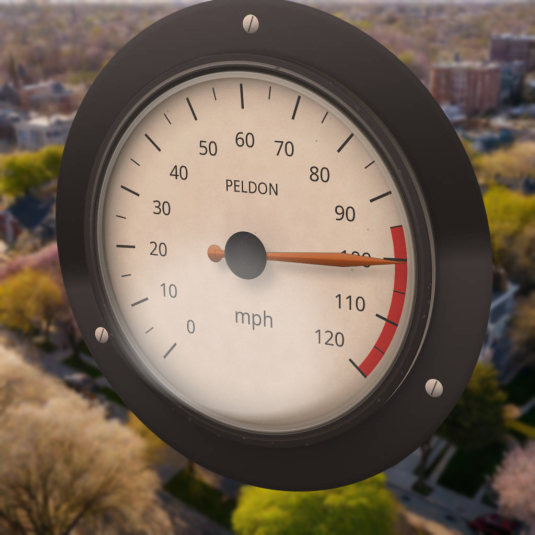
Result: 100 mph
